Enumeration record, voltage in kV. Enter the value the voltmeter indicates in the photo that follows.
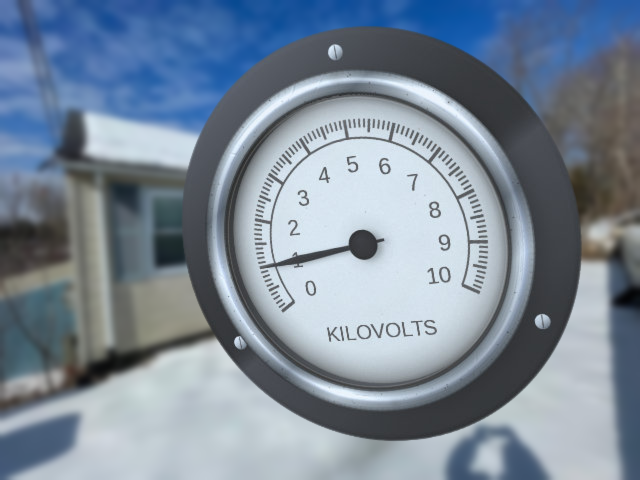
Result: 1 kV
